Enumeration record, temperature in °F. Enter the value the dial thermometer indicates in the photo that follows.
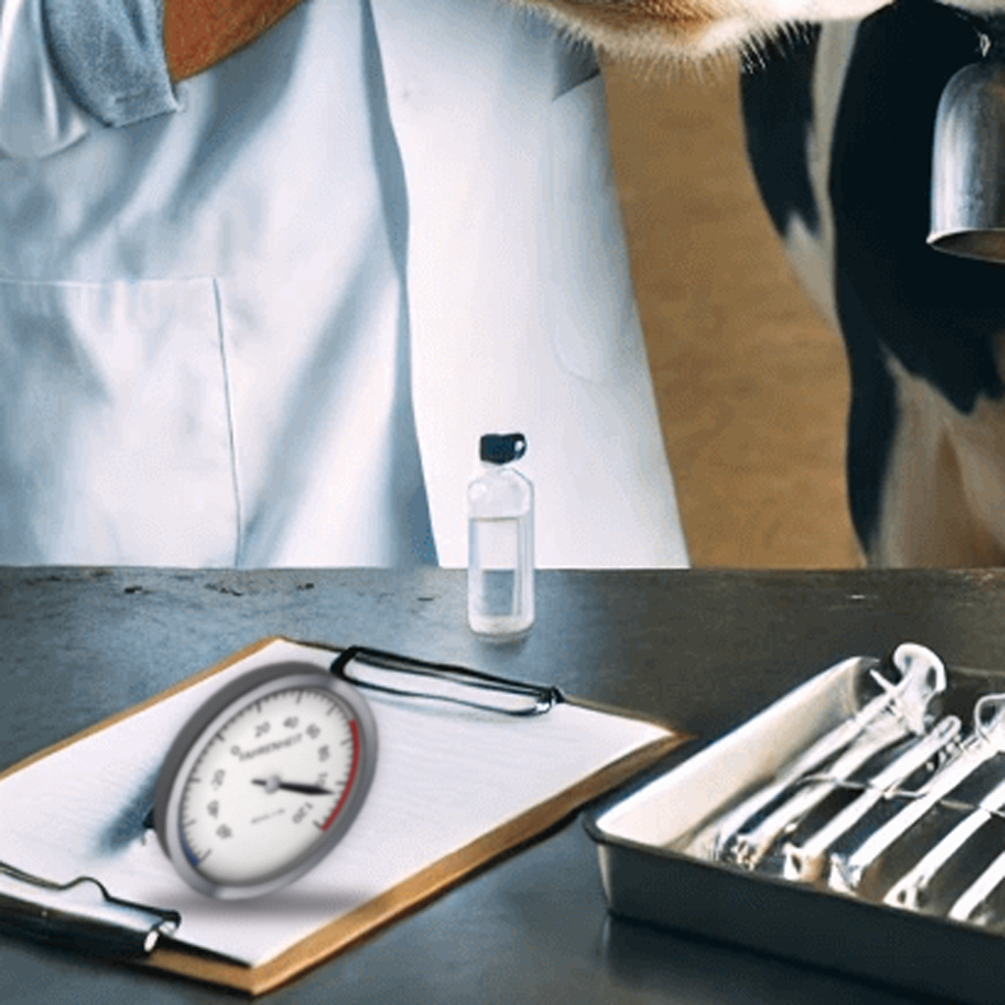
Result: 104 °F
